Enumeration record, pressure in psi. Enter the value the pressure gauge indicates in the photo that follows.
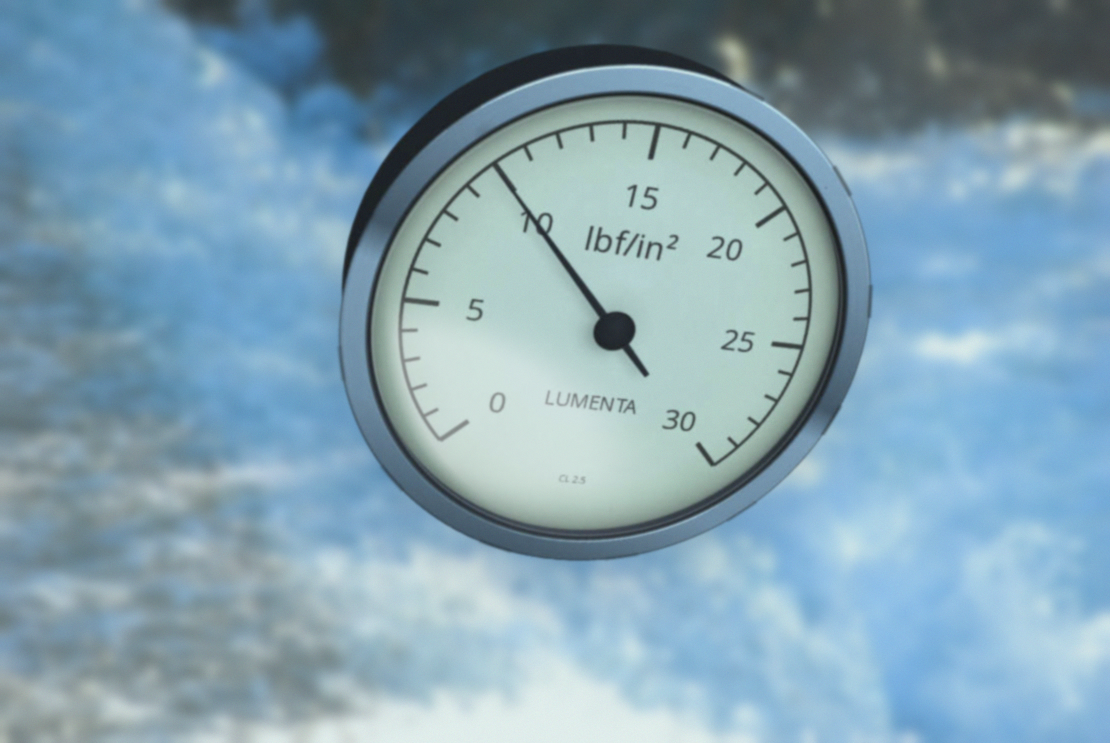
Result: 10 psi
